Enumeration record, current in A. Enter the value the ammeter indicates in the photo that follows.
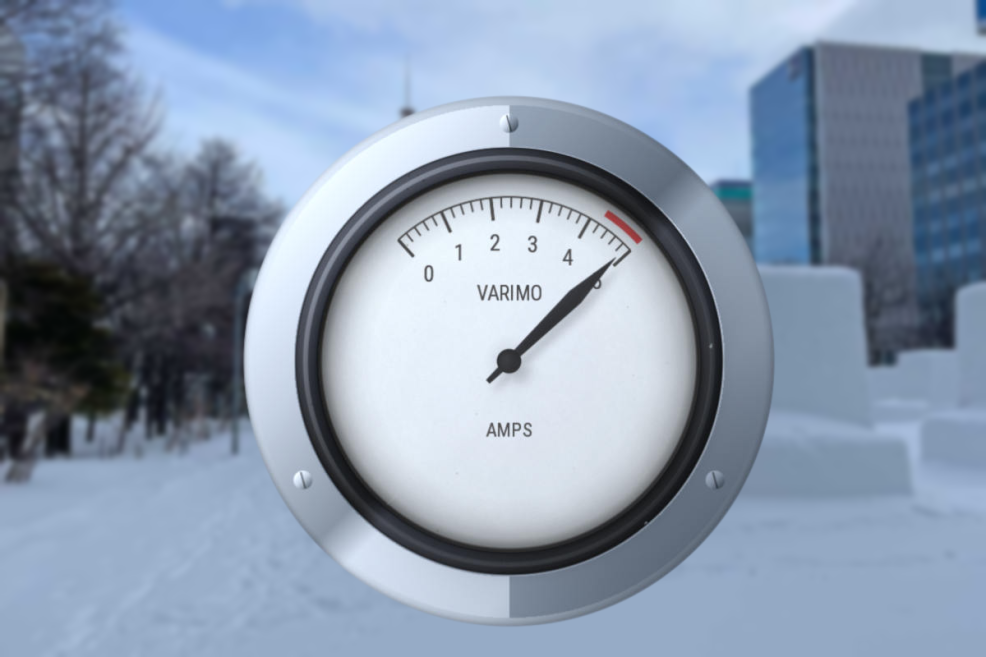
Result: 4.9 A
